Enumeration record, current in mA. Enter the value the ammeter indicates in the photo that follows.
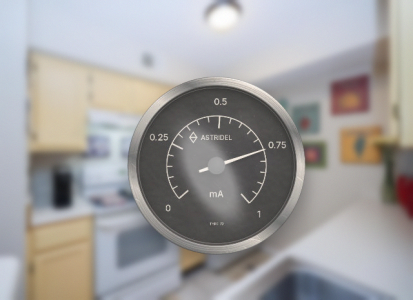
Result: 0.75 mA
